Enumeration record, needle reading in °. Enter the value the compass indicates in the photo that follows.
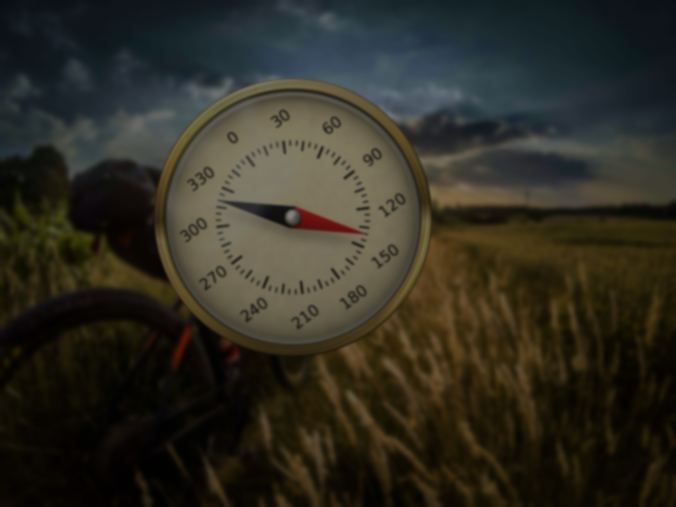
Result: 140 °
